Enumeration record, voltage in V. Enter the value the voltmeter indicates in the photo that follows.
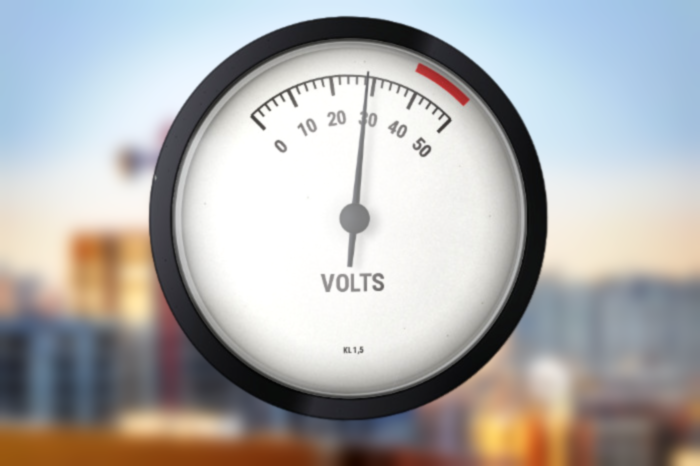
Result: 28 V
